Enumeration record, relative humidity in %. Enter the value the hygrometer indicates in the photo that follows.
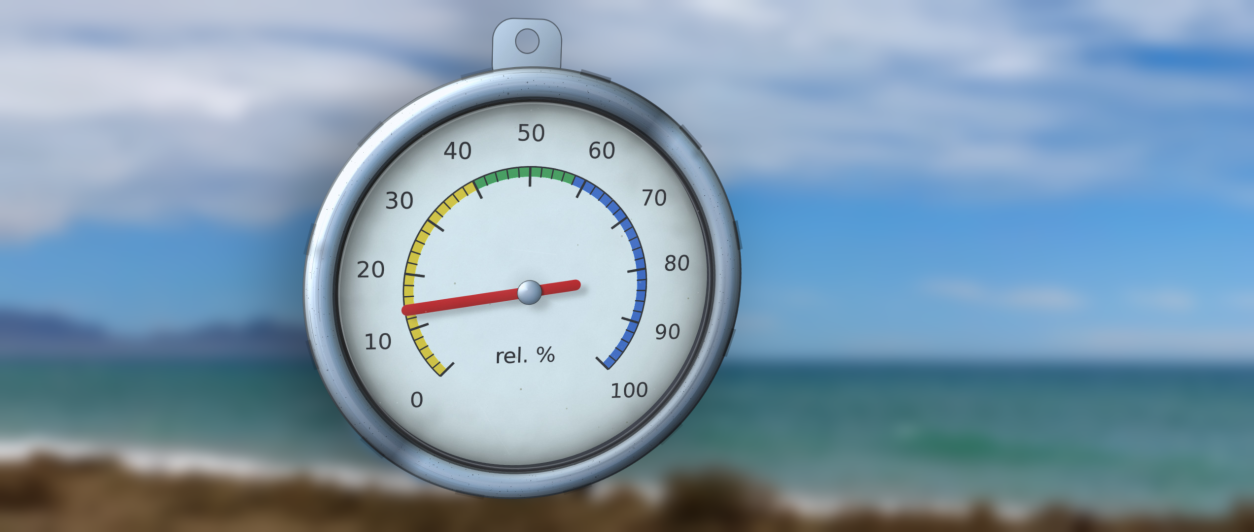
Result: 14 %
